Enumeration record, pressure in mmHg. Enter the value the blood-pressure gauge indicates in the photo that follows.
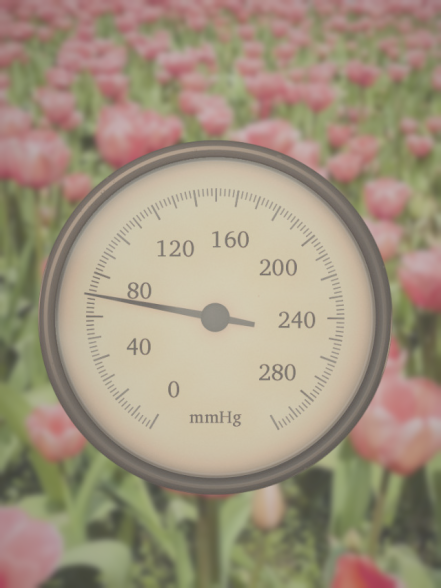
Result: 70 mmHg
